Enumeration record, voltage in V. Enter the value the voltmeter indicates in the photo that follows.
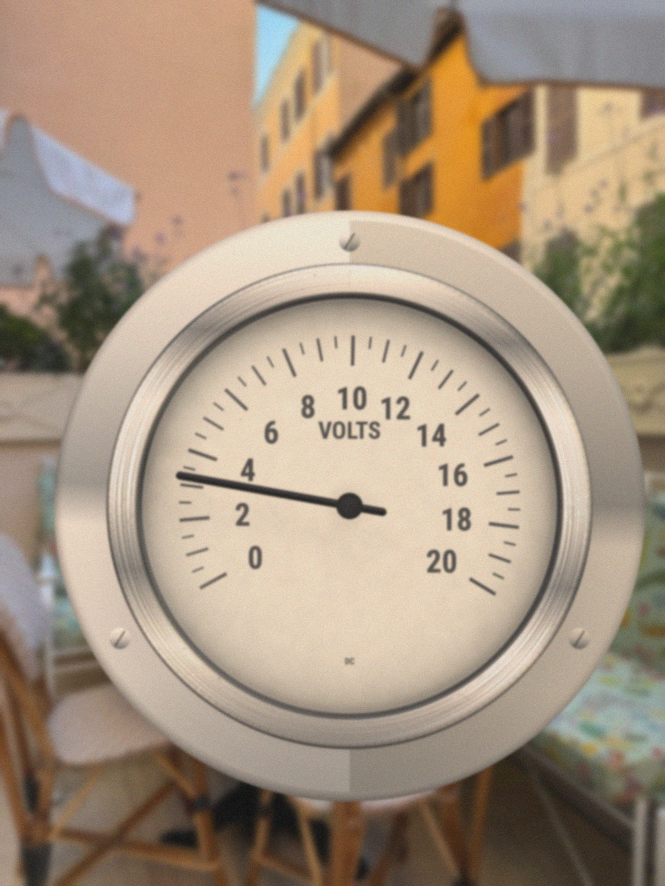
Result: 3.25 V
